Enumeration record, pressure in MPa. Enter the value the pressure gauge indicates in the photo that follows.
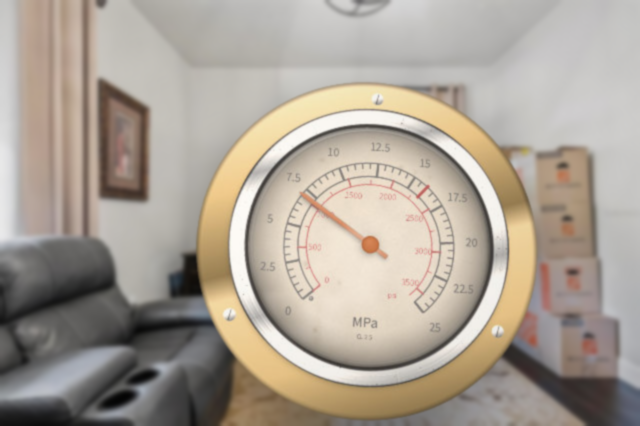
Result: 7 MPa
